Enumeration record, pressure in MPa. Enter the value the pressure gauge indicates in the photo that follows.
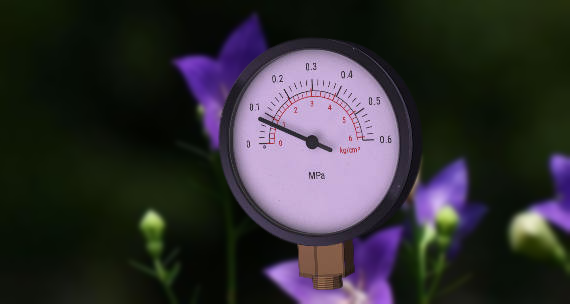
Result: 0.08 MPa
